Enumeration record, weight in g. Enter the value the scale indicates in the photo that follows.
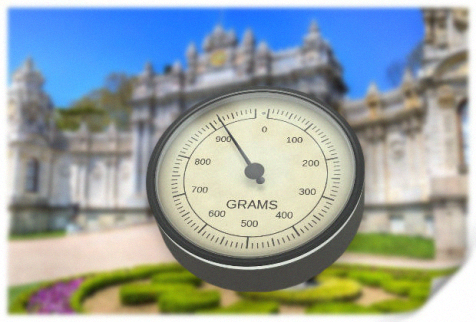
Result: 920 g
